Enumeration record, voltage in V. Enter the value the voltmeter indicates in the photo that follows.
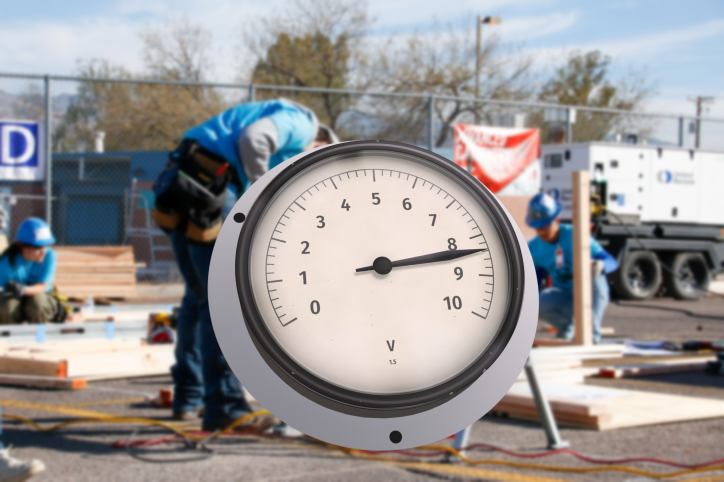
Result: 8.4 V
